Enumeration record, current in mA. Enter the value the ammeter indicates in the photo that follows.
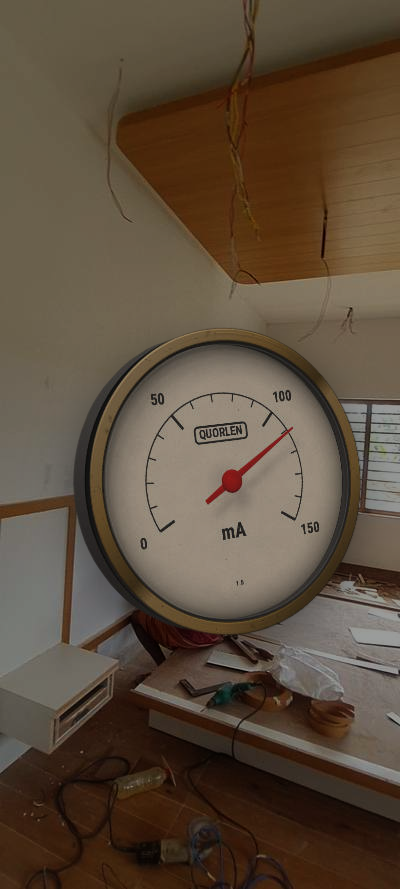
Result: 110 mA
